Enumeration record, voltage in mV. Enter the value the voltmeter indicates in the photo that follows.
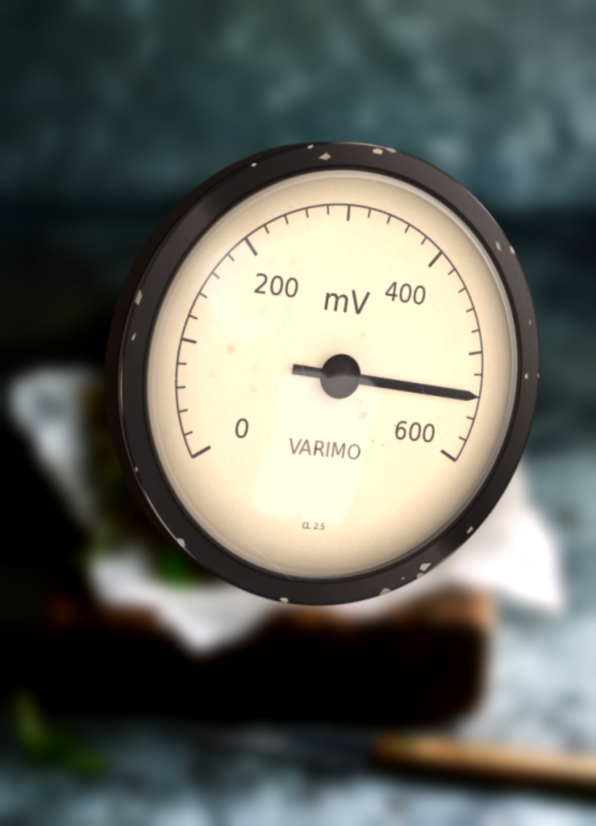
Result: 540 mV
